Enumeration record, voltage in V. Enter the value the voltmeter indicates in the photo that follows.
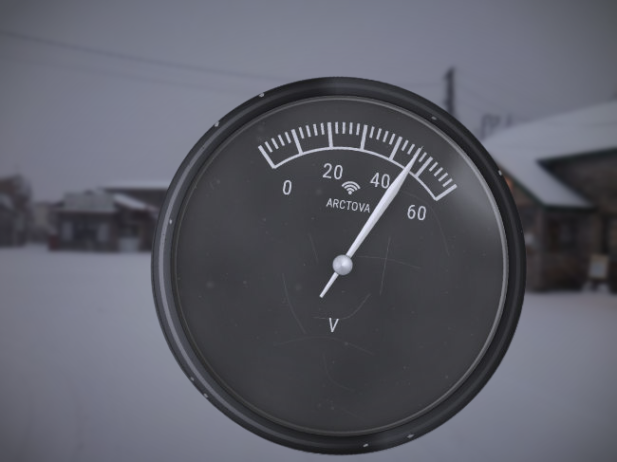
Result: 46 V
